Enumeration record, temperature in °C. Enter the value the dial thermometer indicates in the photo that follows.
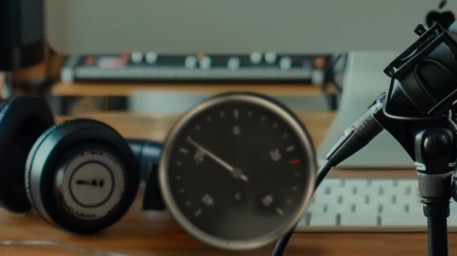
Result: -16 °C
